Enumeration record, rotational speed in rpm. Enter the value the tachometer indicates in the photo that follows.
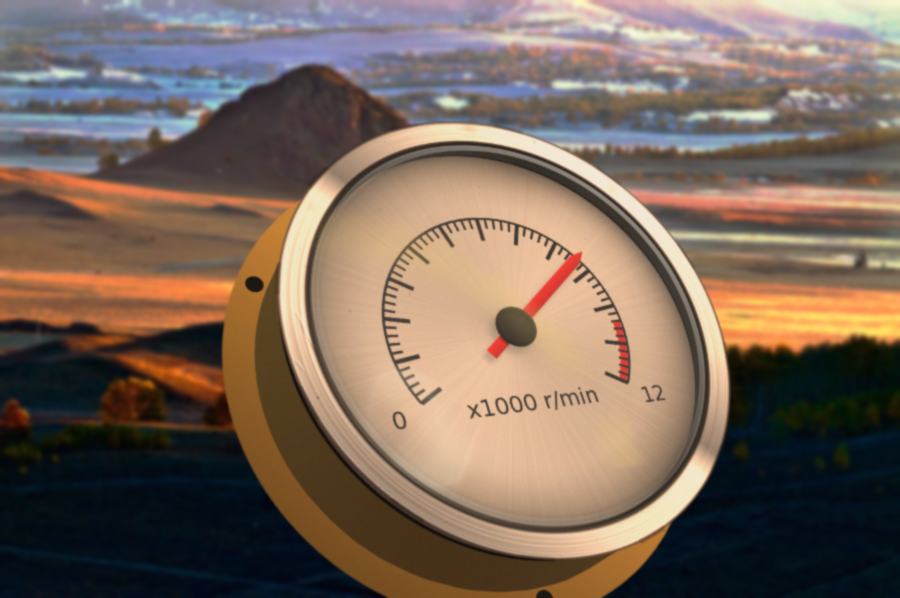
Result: 8600 rpm
